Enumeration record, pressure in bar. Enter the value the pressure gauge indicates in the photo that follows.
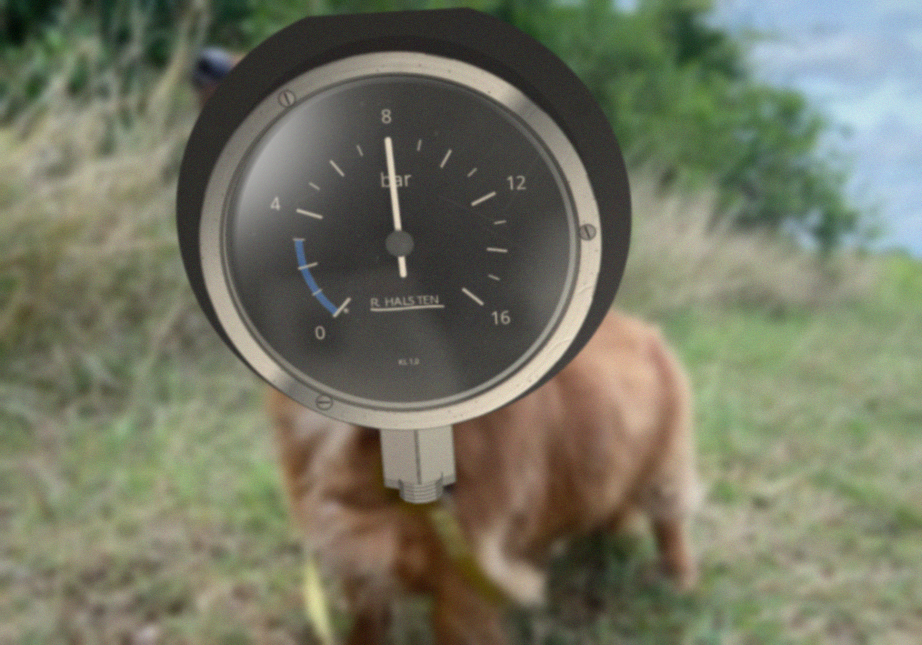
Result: 8 bar
